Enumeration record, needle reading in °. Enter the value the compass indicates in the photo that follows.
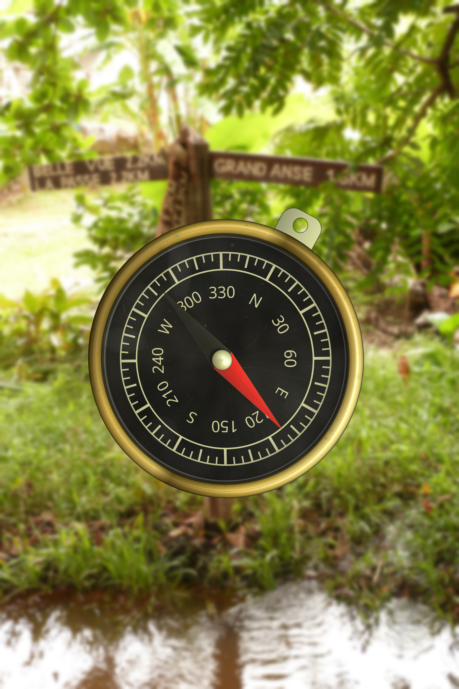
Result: 110 °
